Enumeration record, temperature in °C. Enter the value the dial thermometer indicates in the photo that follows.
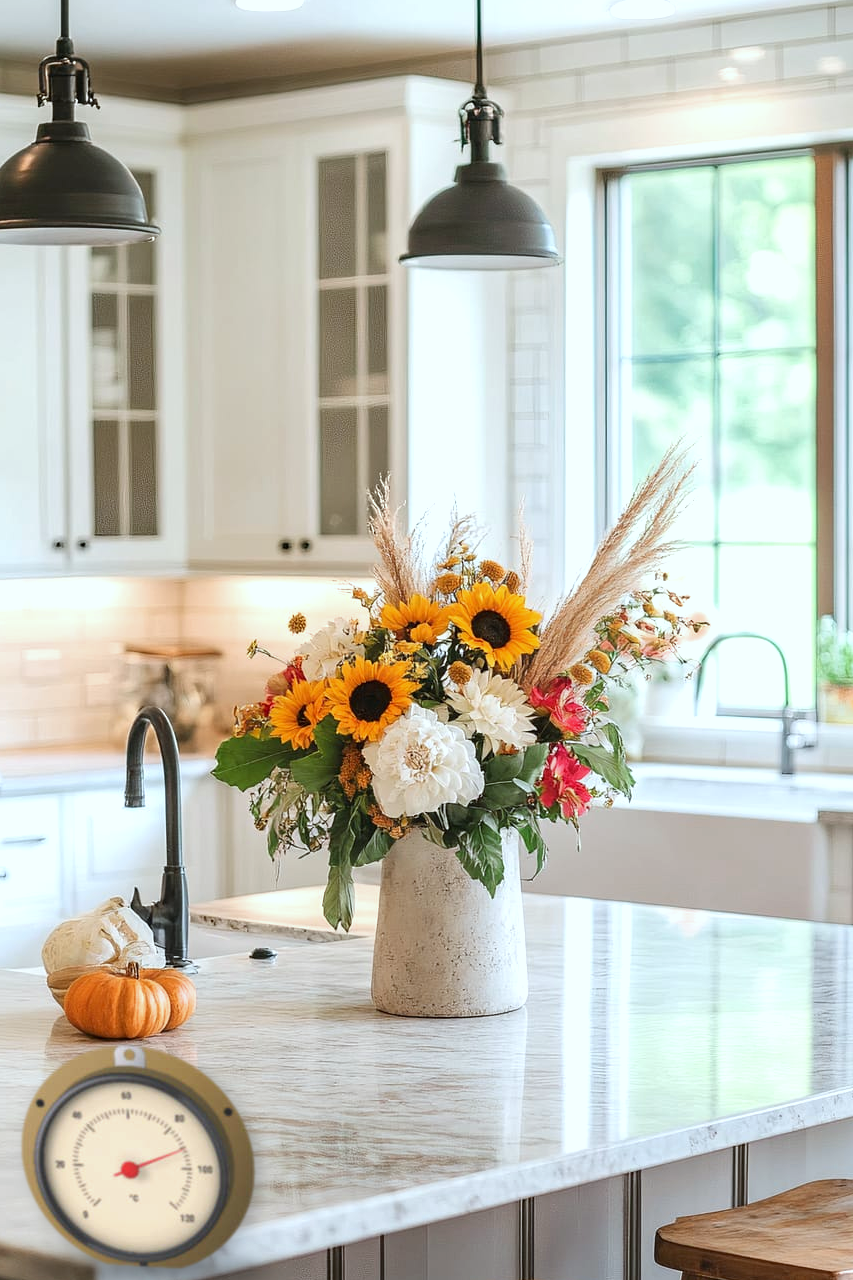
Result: 90 °C
